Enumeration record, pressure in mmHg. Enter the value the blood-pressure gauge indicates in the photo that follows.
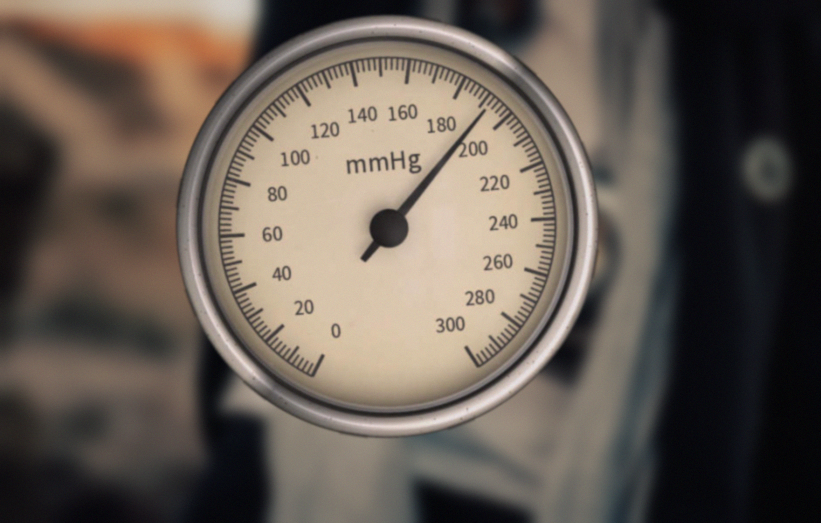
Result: 192 mmHg
